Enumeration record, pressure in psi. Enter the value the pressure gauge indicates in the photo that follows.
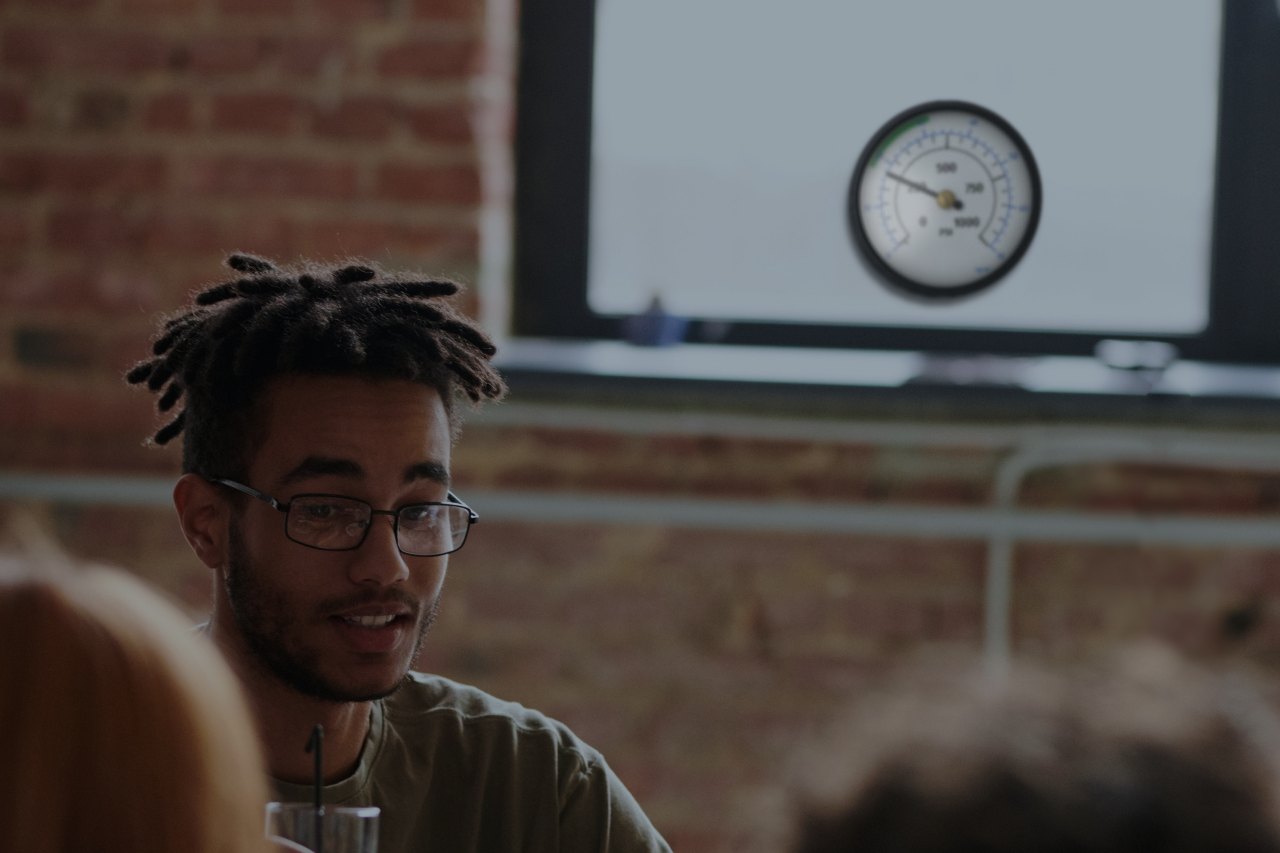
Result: 250 psi
